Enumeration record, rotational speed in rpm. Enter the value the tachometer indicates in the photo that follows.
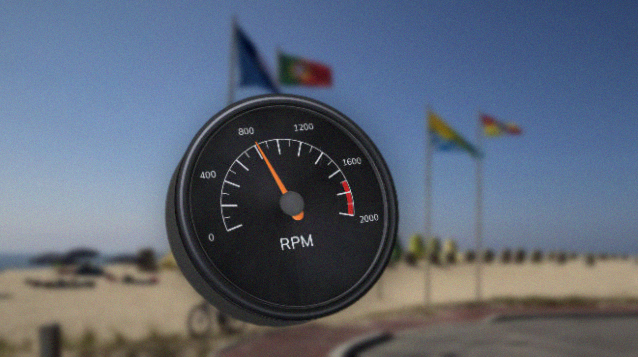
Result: 800 rpm
